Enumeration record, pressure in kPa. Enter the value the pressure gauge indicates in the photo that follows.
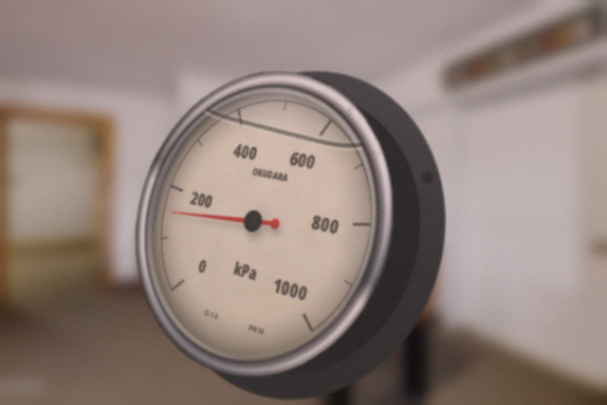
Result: 150 kPa
